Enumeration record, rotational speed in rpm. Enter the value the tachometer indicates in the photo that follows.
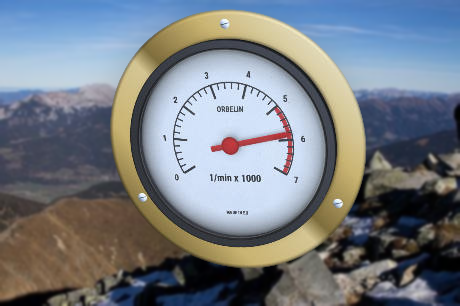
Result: 5800 rpm
